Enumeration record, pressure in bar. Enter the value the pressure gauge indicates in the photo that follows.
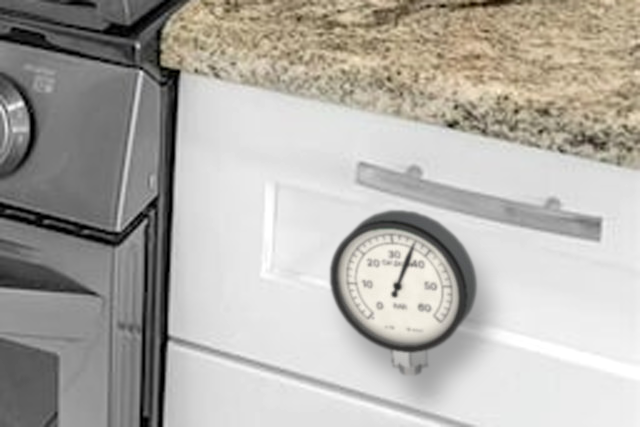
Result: 36 bar
